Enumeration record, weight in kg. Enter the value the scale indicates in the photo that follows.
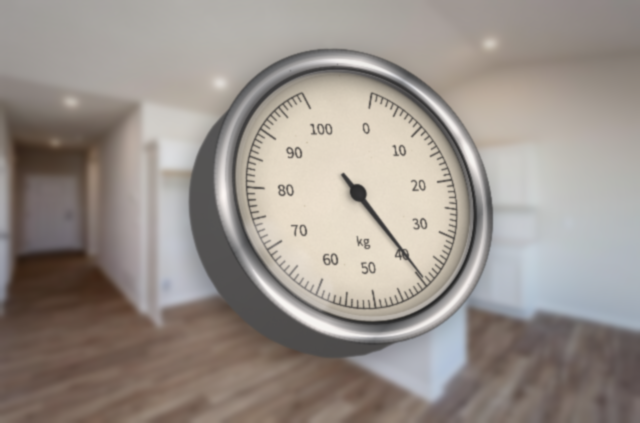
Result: 40 kg
